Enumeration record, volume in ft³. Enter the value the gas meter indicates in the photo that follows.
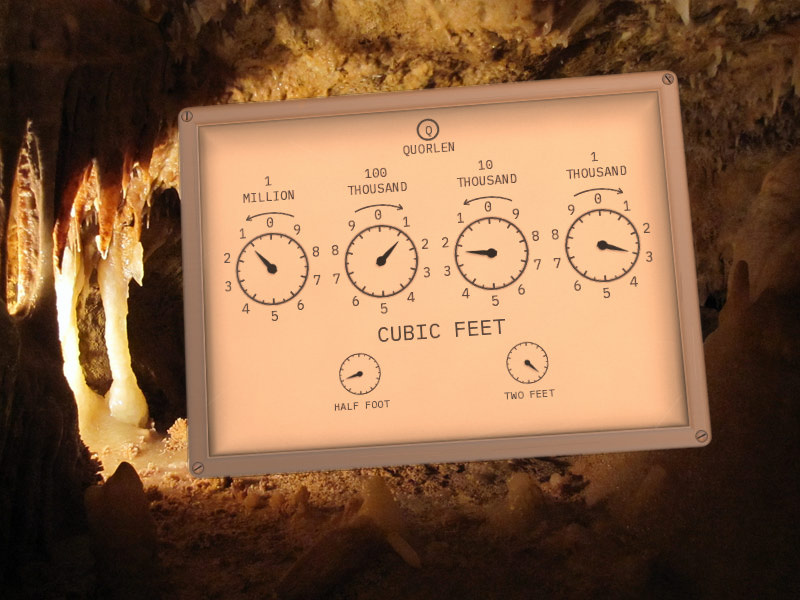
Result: 112300 ft³
